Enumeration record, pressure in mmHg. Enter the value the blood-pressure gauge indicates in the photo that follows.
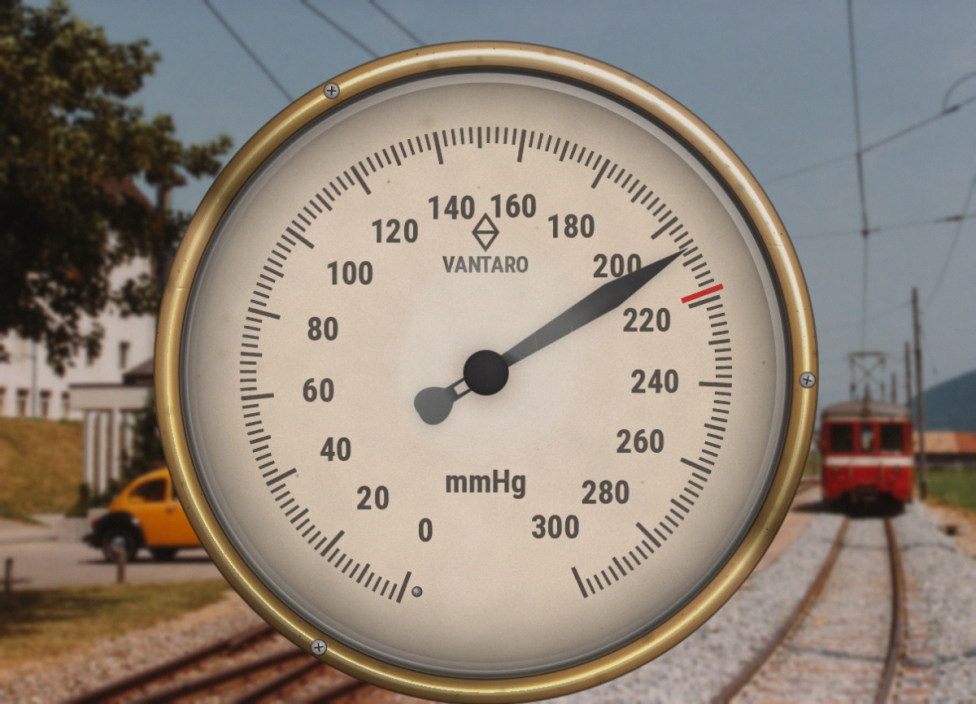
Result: 207 mmHg
